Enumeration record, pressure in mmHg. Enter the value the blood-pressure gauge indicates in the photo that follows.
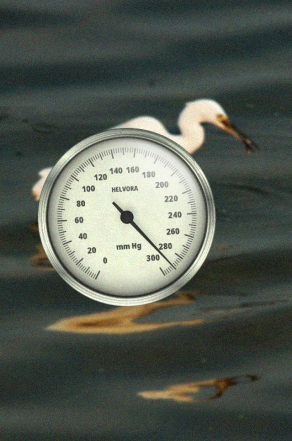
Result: 290 mmHg
